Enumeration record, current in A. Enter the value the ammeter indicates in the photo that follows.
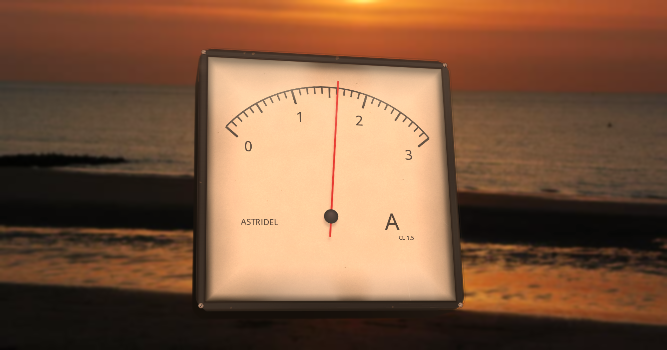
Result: 1.6 A
